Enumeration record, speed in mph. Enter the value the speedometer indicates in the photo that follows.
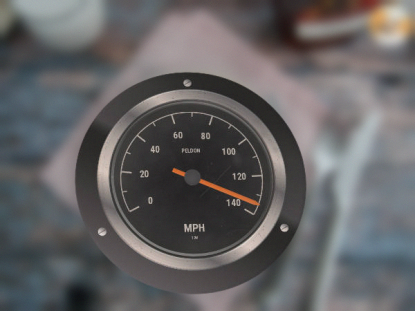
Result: 135 mph
